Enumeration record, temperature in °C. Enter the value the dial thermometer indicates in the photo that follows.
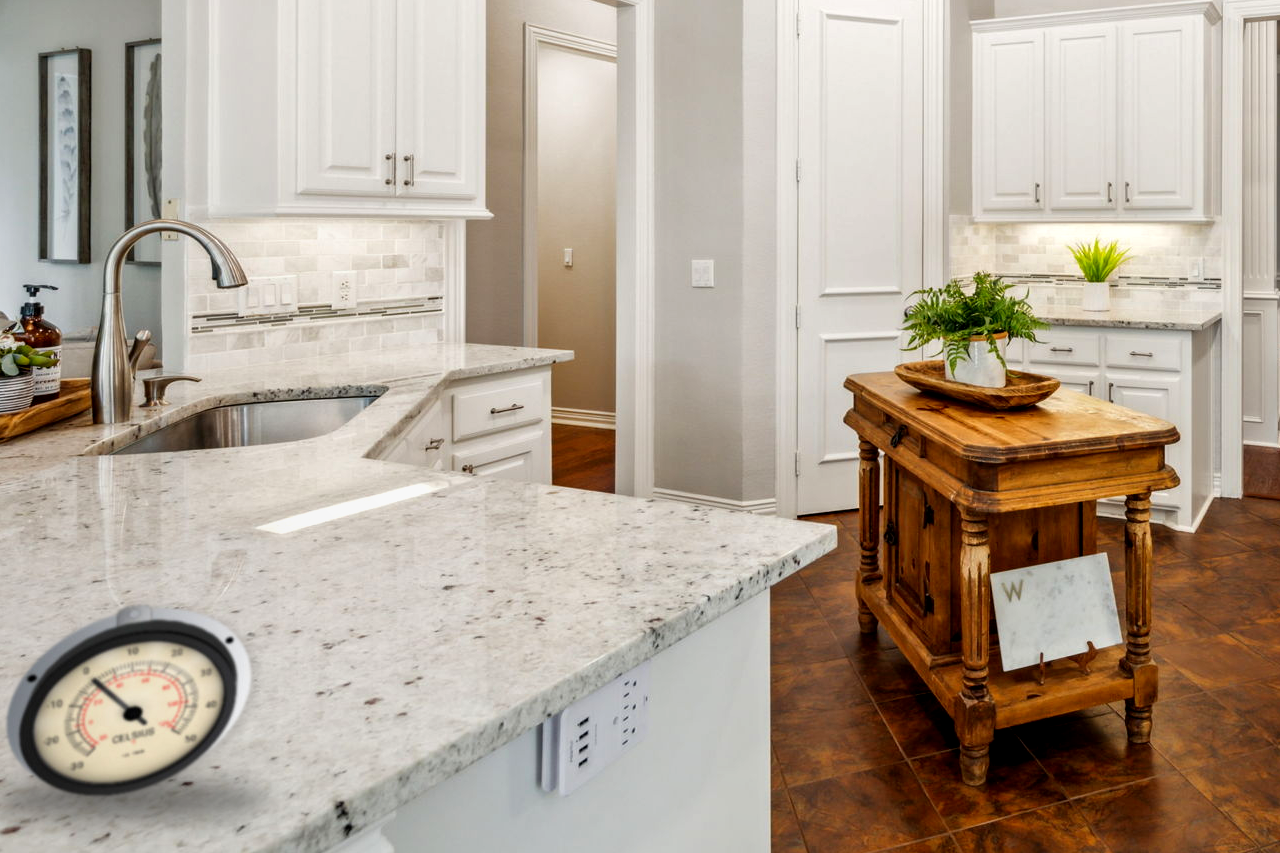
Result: 0 °C
